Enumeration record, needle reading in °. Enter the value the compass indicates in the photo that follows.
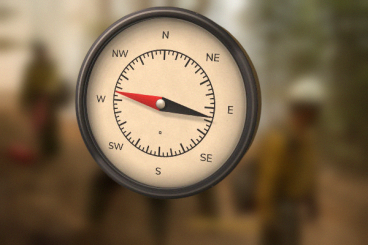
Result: 280 °
